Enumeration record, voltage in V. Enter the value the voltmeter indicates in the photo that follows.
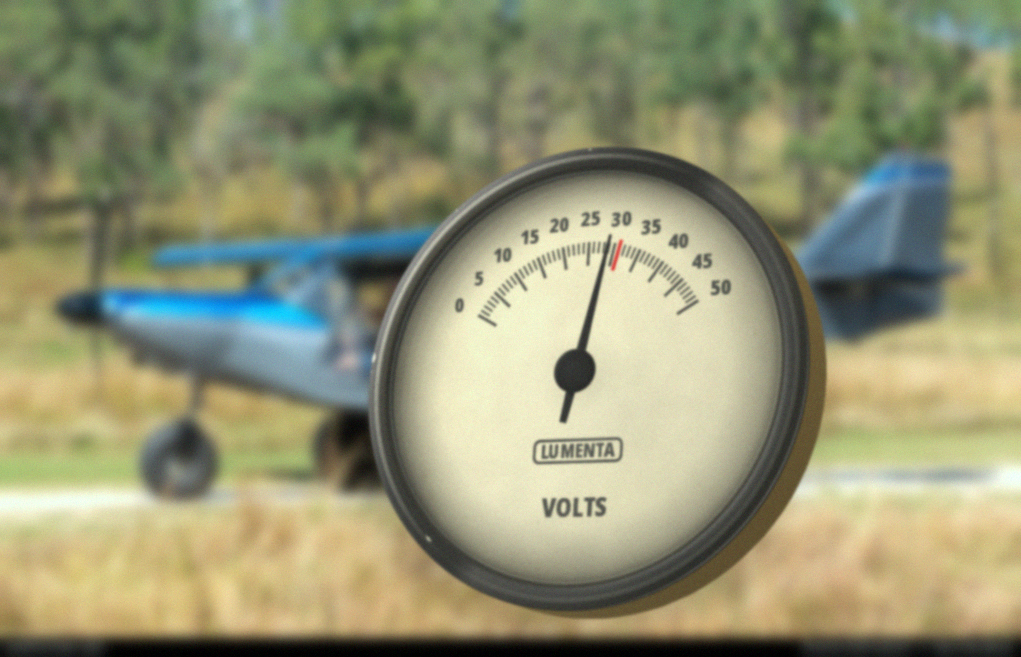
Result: 30 V
